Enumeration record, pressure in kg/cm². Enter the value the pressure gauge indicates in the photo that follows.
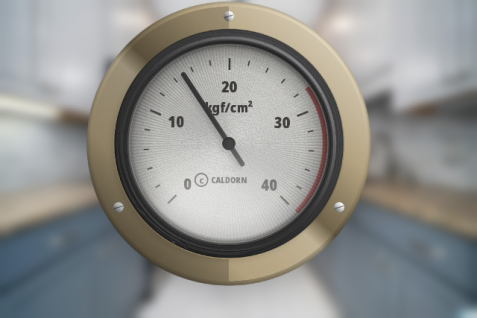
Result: 15 kg/cm²
